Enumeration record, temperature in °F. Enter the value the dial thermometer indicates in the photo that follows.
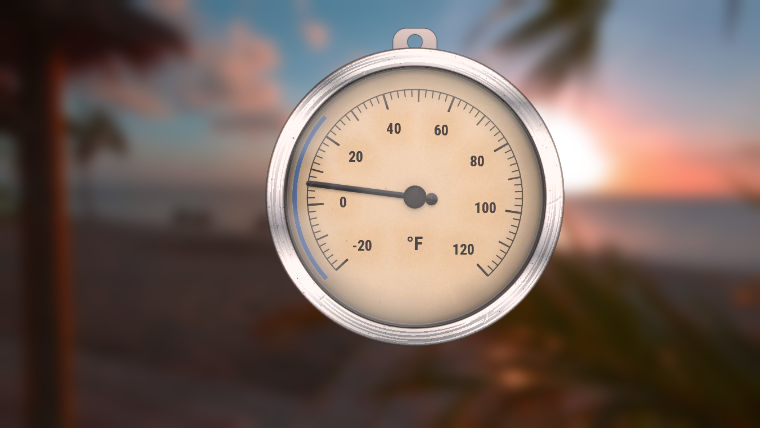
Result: 6 °F
